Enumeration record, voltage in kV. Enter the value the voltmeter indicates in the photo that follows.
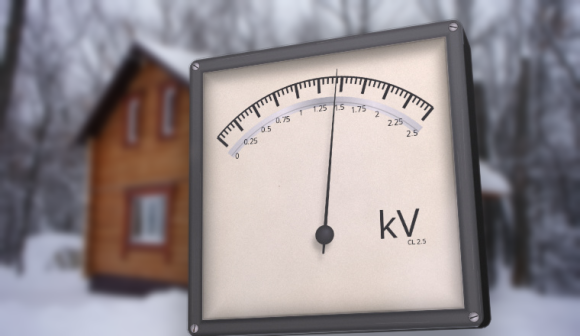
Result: 1.45 kV
